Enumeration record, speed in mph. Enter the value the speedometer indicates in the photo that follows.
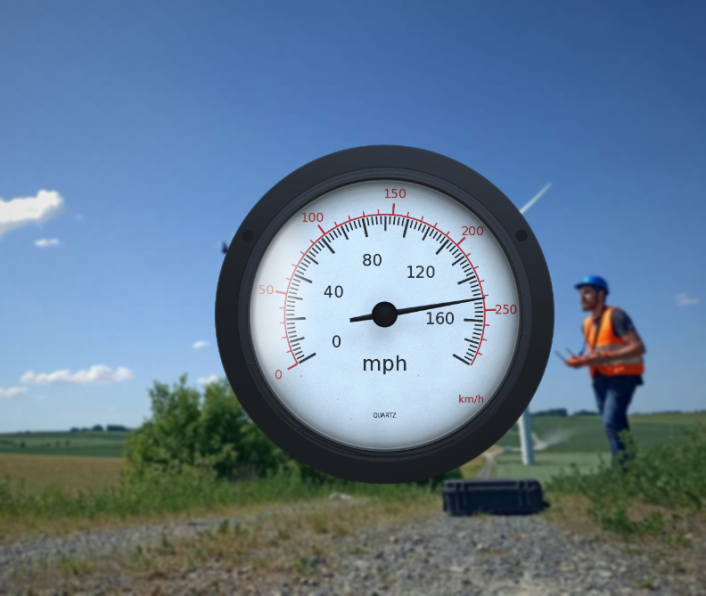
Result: 150 mph
